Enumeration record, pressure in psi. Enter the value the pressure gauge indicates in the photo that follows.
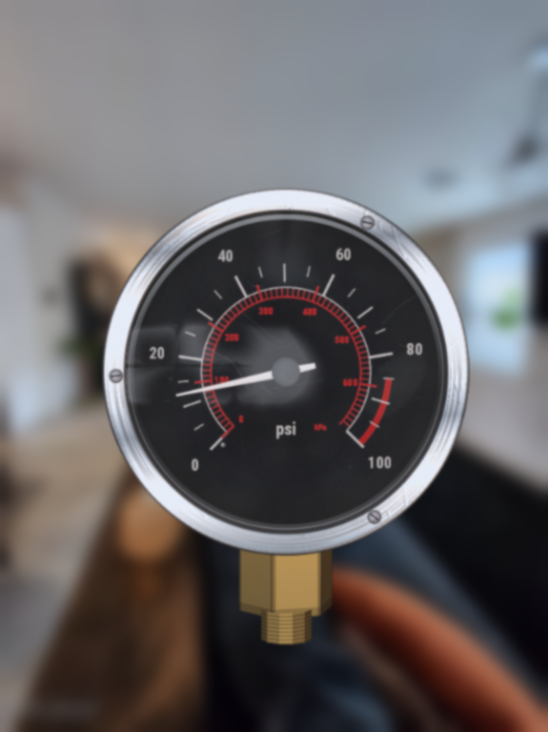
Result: 12.5 psi
